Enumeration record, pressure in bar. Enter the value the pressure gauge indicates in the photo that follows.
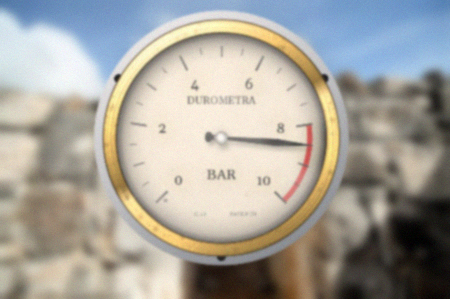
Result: 8.5 bar
